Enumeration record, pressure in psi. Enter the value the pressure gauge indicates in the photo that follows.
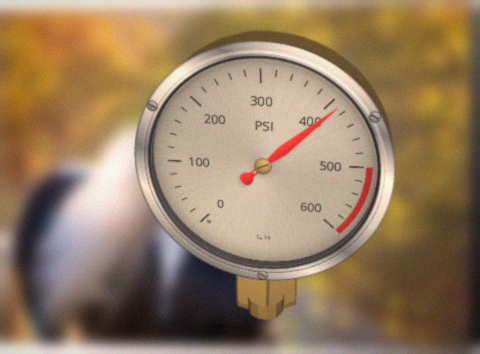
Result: 410 psi
